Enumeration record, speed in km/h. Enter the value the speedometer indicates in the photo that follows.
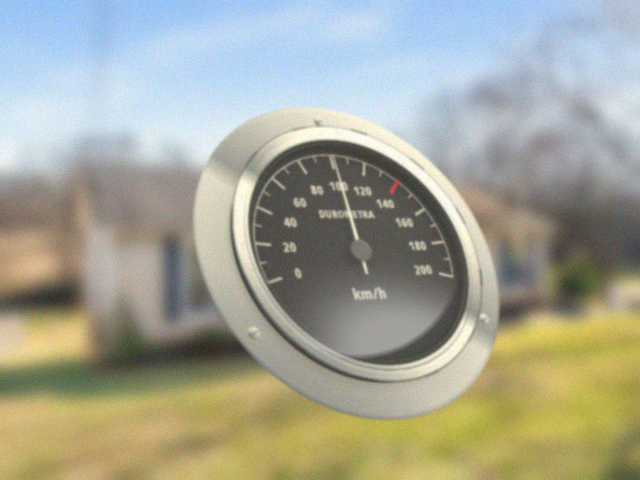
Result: 100 km/h
